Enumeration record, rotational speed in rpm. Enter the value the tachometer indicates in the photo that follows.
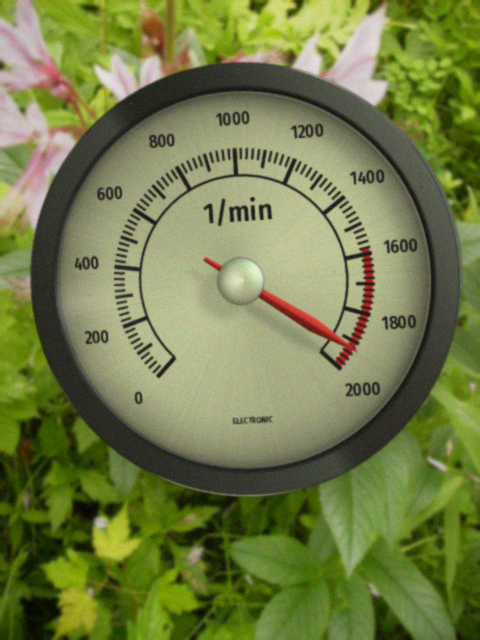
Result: 1920 rpm
